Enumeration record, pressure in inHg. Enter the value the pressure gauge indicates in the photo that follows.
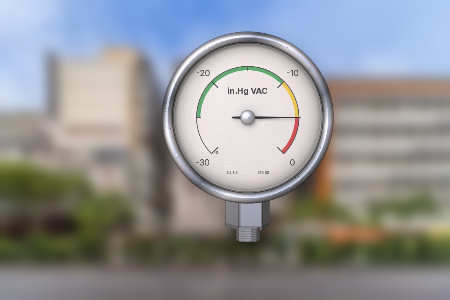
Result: -5 inHg
